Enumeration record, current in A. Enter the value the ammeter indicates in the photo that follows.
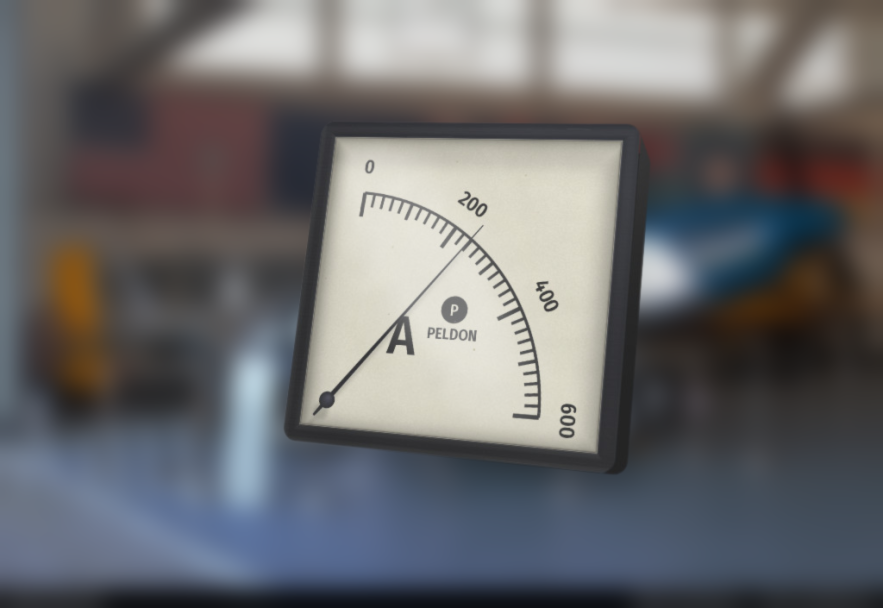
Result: 240 A
